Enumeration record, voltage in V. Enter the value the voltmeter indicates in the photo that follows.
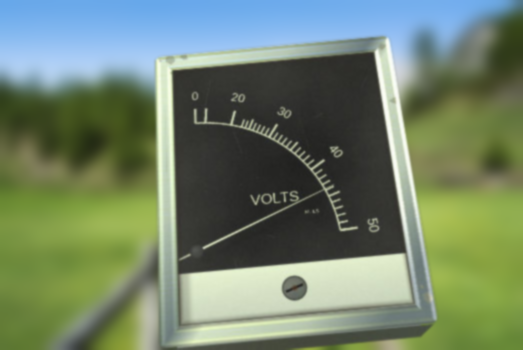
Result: 44 V
